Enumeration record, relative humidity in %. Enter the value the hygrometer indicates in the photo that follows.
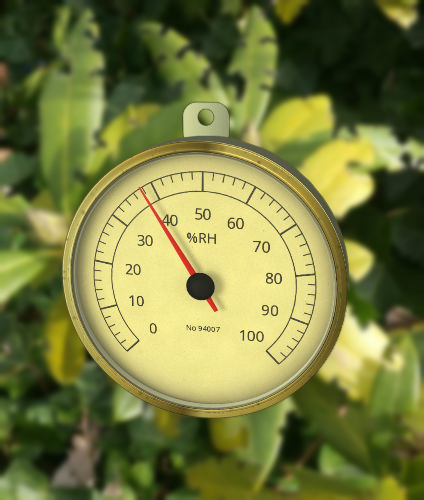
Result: 38 %
